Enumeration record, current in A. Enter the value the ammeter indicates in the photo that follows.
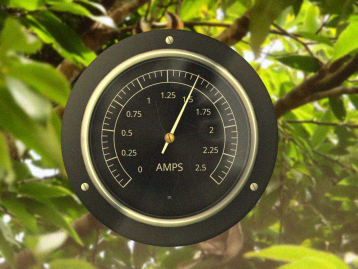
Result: 1.5 A
